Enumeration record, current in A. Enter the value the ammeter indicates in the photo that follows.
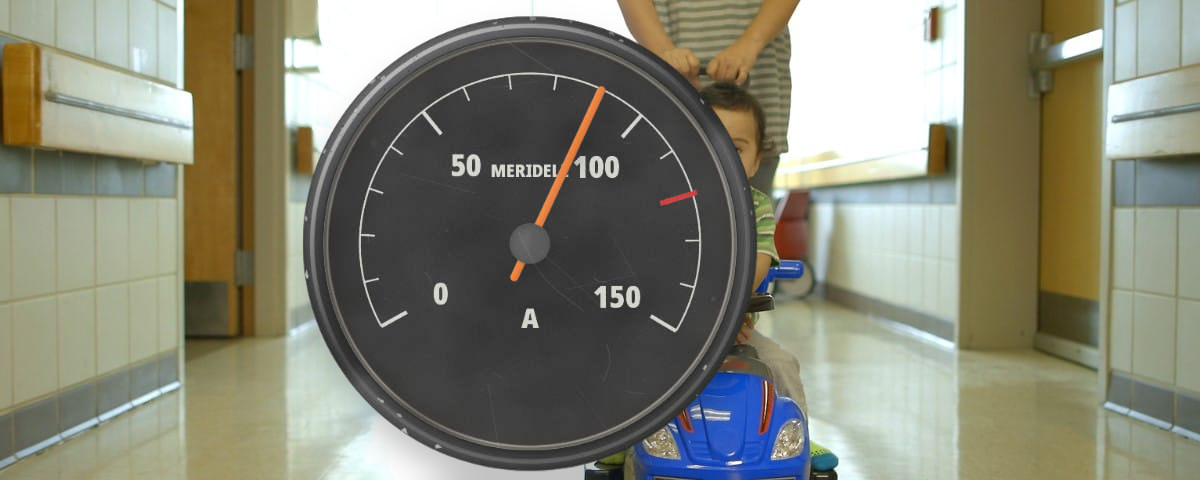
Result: 90 A
